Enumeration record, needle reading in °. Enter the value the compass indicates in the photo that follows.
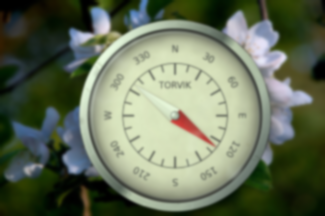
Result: 127.5 °
